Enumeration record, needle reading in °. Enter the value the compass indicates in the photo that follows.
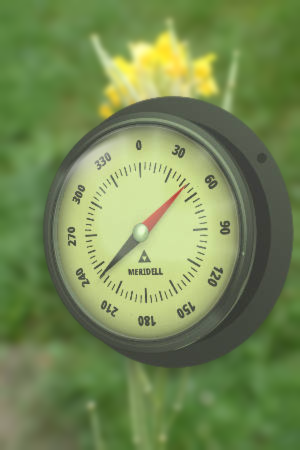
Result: 50 °
